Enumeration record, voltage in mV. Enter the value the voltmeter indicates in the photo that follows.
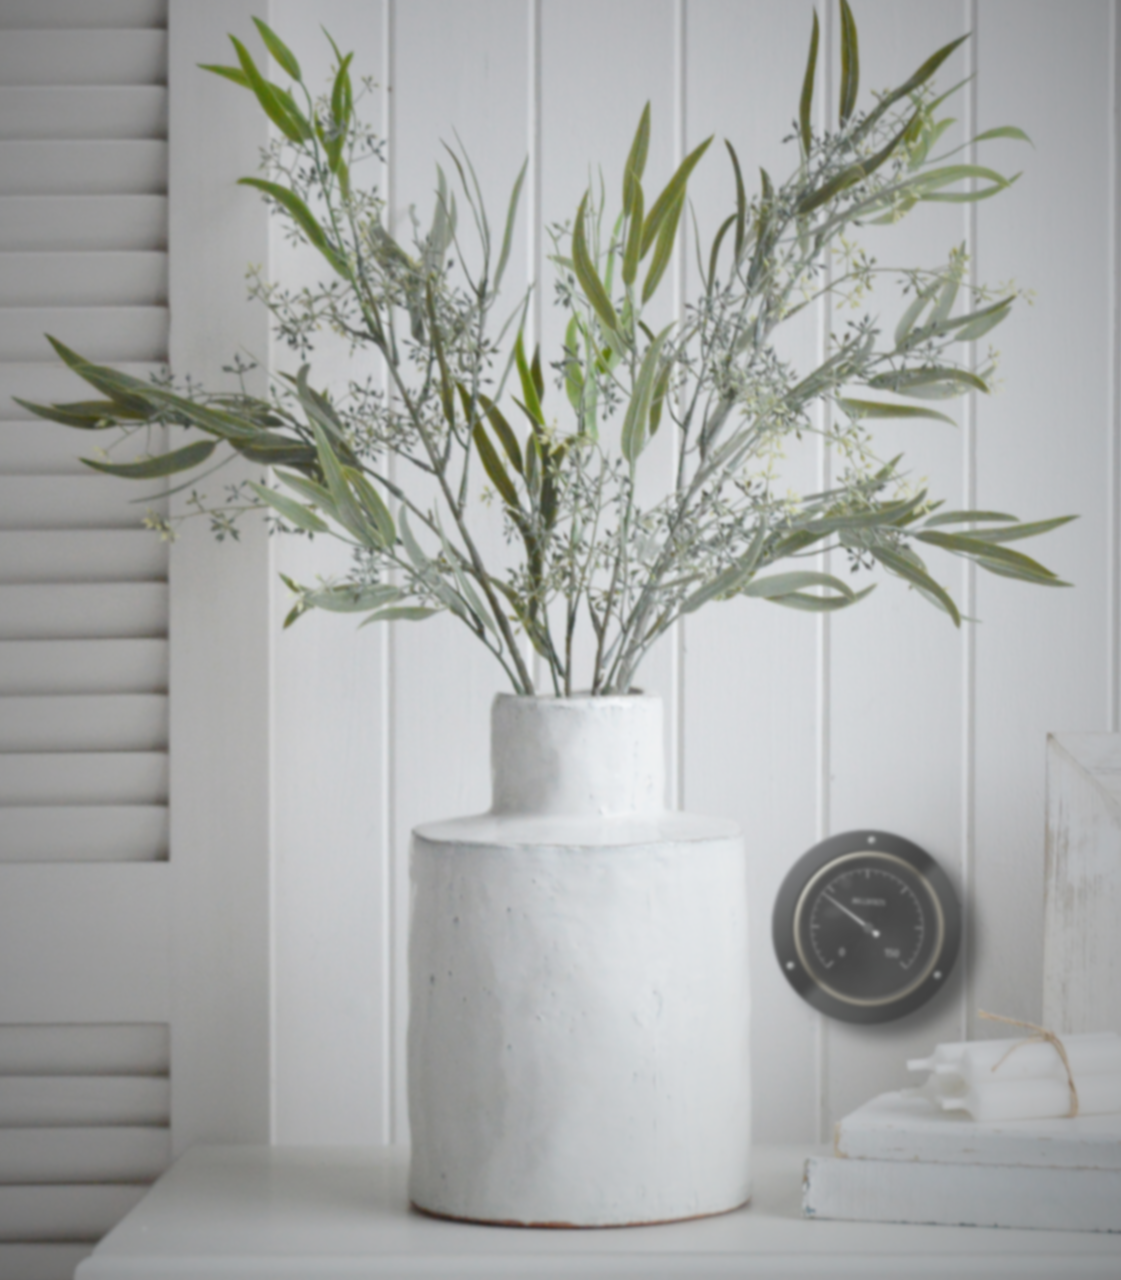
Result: 45 mV
